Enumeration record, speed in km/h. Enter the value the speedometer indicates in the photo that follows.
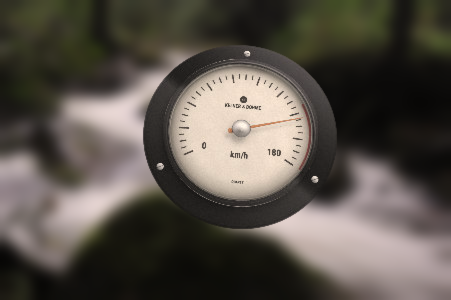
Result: 145 km/h
